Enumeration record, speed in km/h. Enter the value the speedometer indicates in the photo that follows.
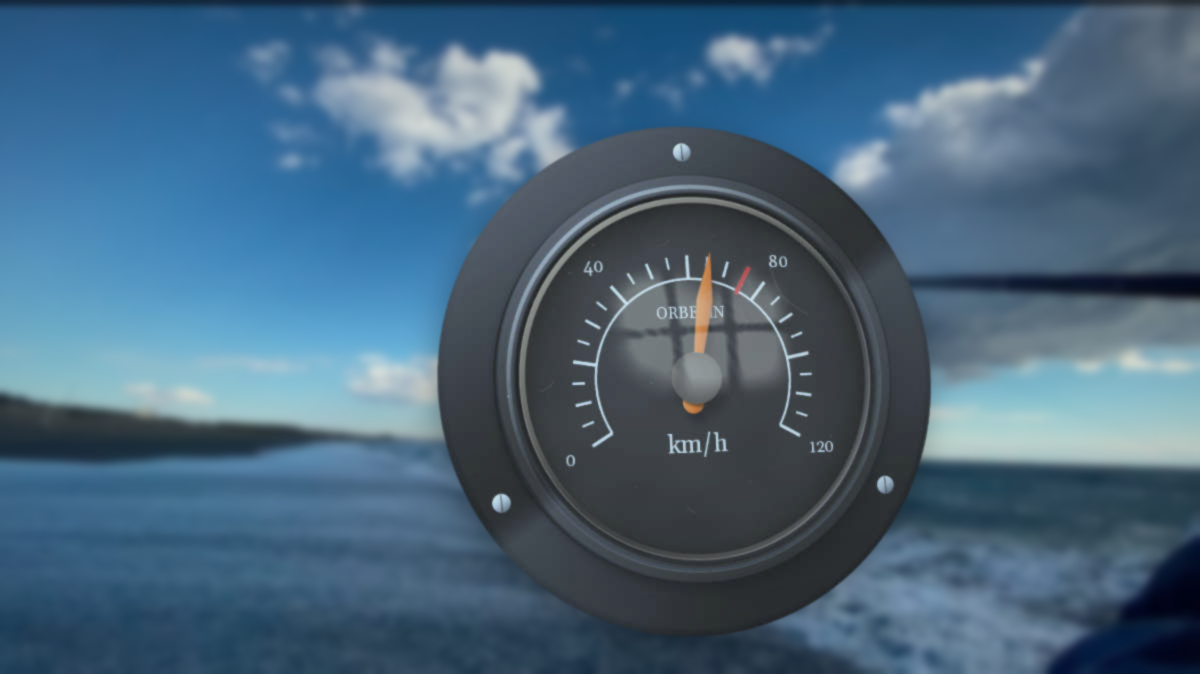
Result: 65 km/h
